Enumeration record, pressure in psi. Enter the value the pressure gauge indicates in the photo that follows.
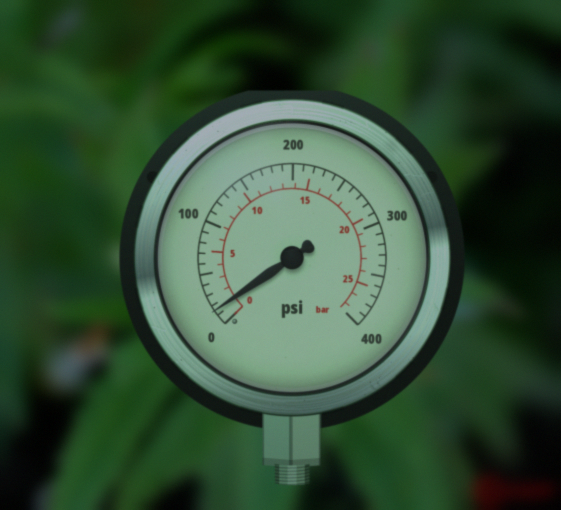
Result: 15 psi
